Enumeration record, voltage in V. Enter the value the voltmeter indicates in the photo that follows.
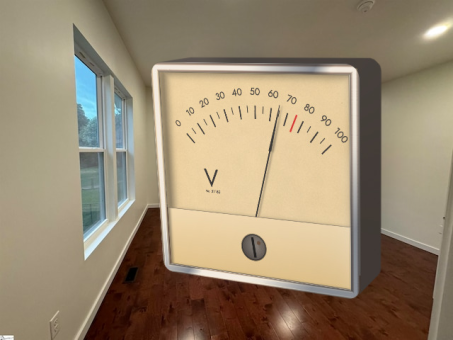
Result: 65 V
